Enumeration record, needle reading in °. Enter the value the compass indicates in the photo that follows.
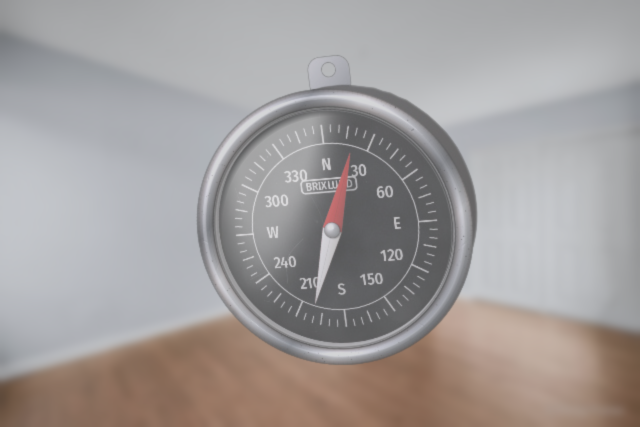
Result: 20 °
